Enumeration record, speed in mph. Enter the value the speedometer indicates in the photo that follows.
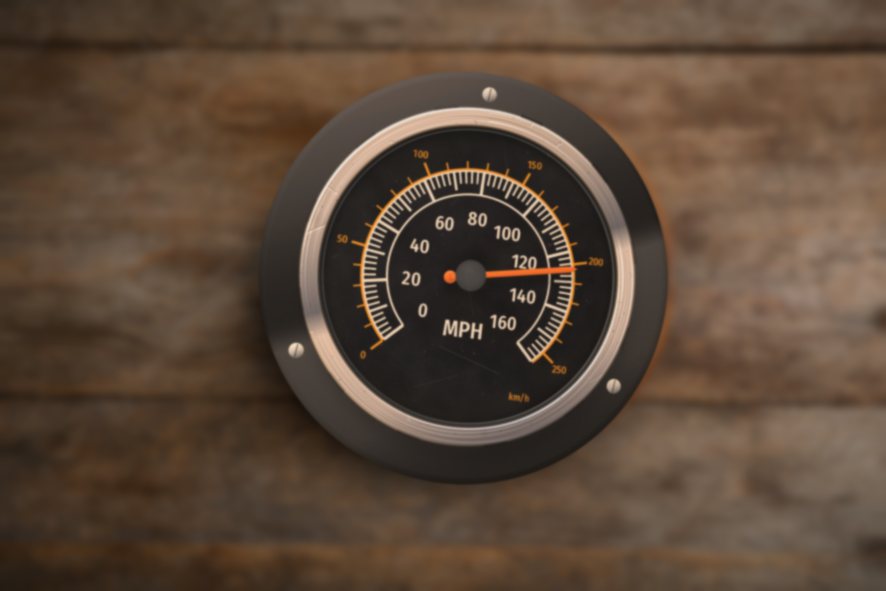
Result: 126 mph
